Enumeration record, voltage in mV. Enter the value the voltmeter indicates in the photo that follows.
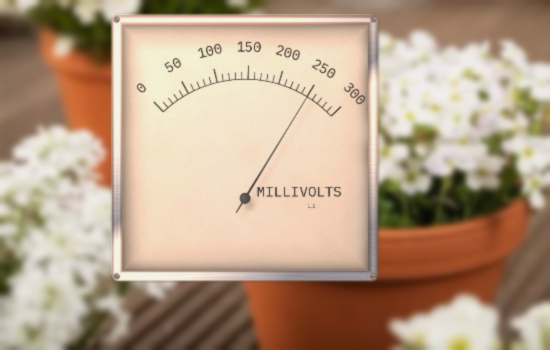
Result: 250 mV
